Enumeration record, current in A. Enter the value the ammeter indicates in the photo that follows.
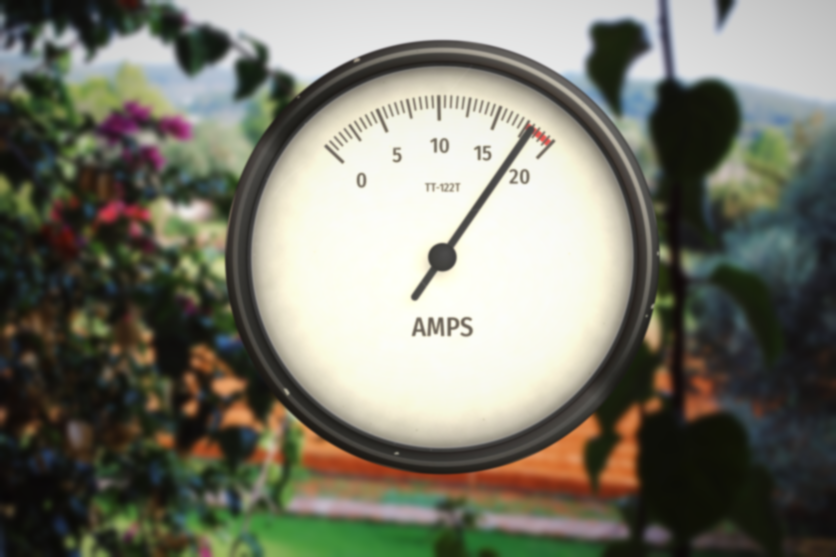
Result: 18 A
